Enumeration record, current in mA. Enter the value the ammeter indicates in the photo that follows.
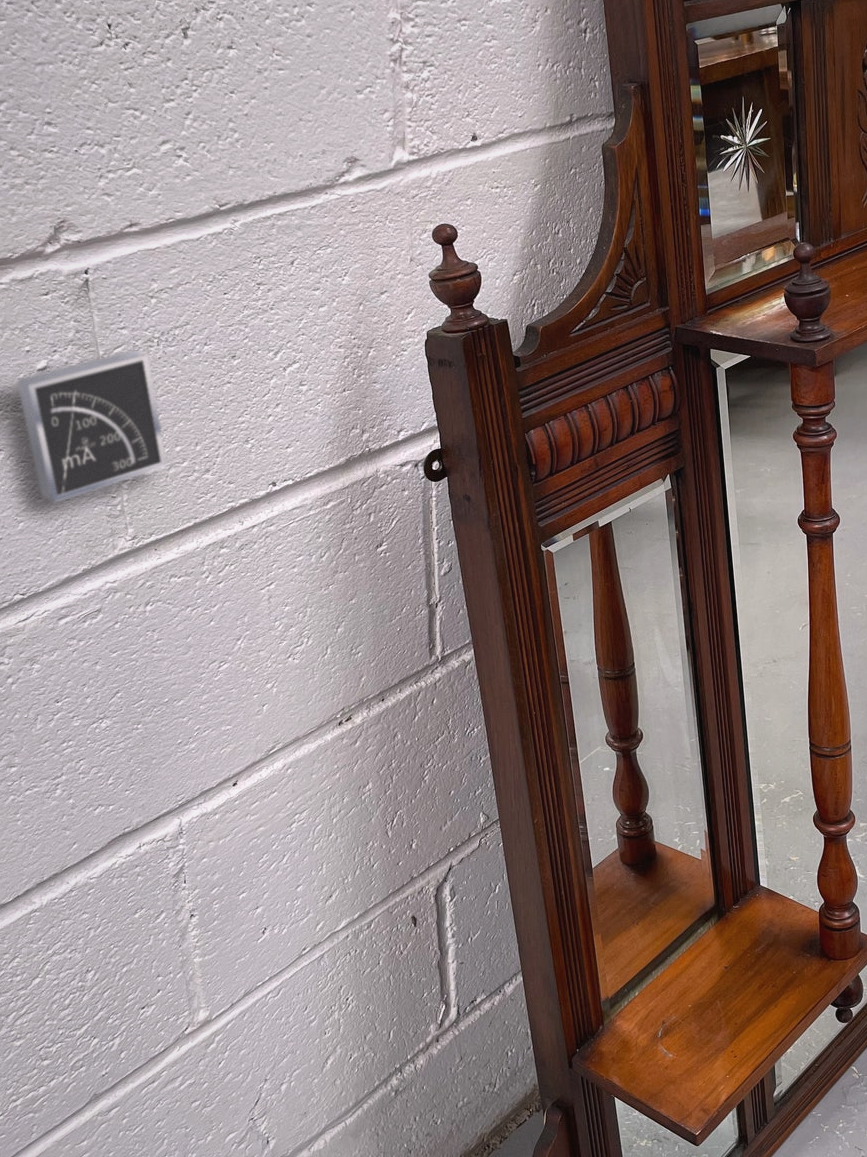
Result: 50 mA
